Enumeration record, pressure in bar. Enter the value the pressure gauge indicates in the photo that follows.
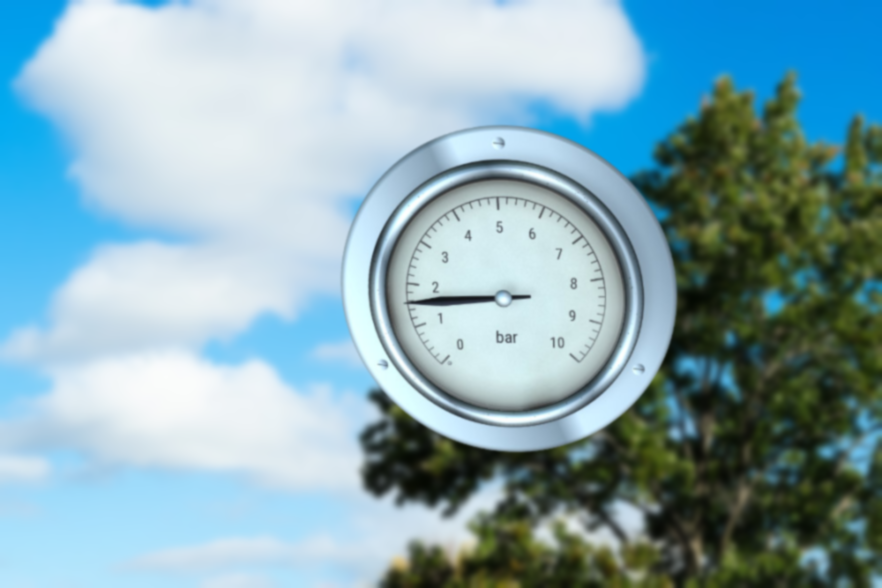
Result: 1.6 bar
